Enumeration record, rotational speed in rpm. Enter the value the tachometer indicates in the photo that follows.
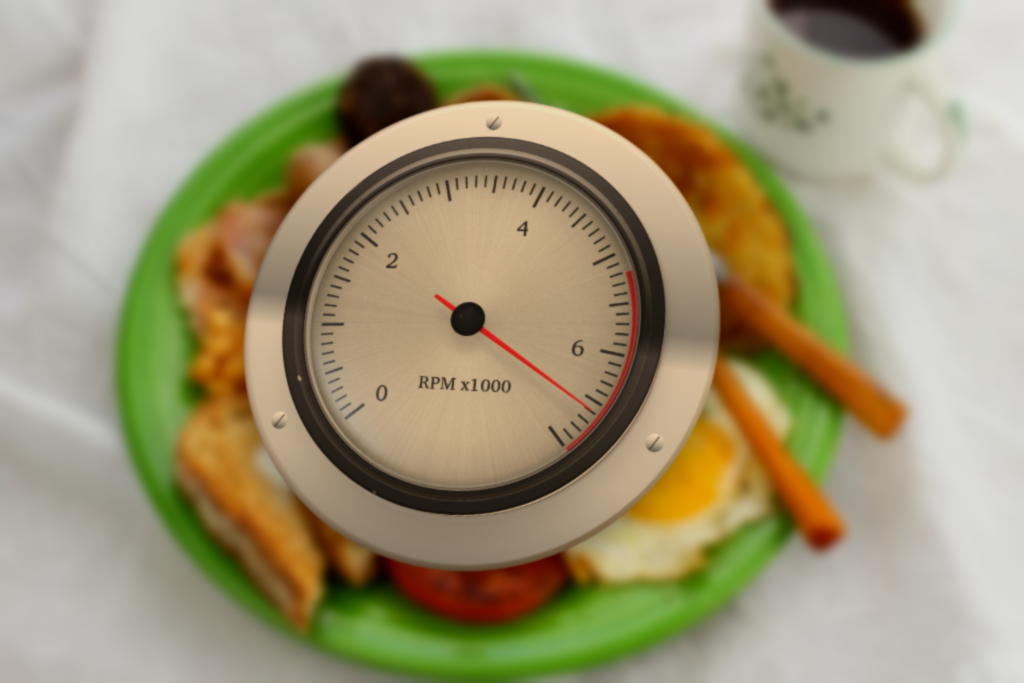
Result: 6600 rpm
